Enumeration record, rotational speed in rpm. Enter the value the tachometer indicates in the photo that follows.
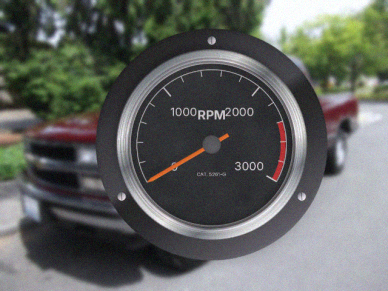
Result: 0 rpm
